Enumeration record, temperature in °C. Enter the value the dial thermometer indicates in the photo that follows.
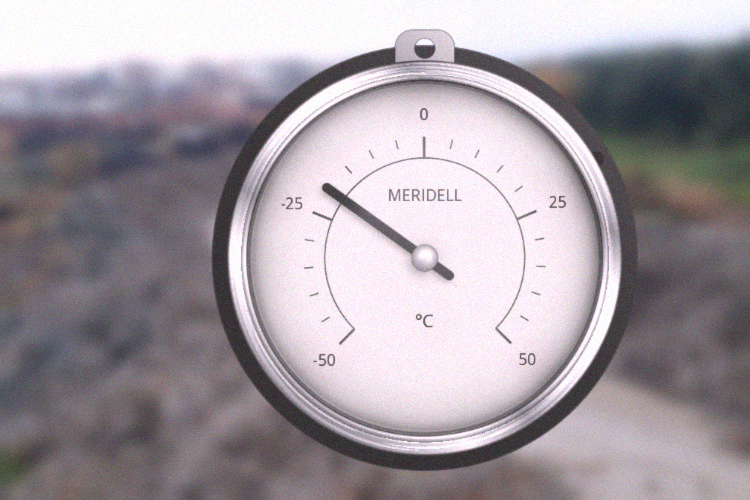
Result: -20 °C
